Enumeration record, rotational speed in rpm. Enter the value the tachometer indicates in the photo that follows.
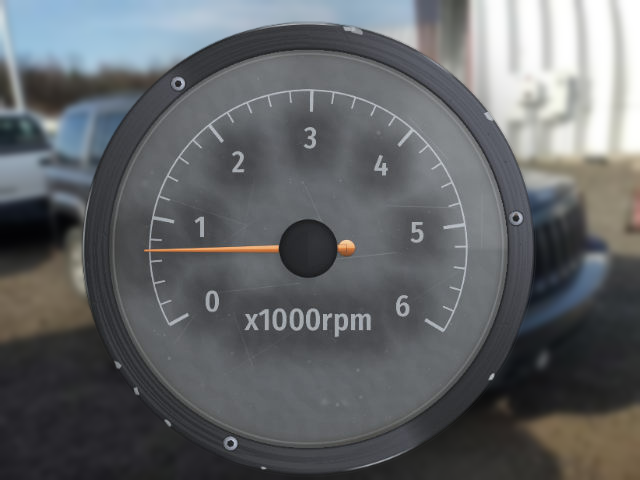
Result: 700 rpm
